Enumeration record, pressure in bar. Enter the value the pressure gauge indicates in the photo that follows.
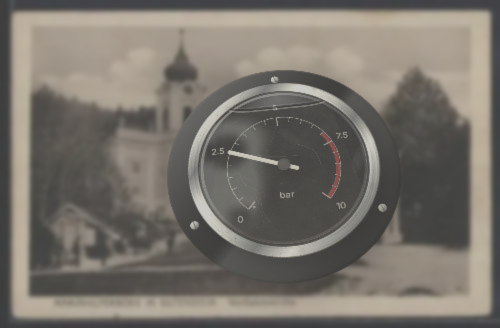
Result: 2.5 bar
